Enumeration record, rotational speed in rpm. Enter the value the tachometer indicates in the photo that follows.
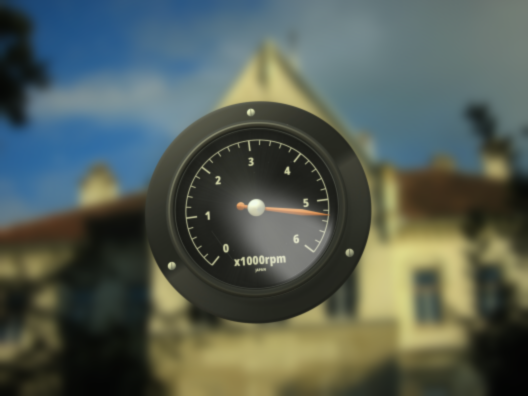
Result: 5300 rpm
